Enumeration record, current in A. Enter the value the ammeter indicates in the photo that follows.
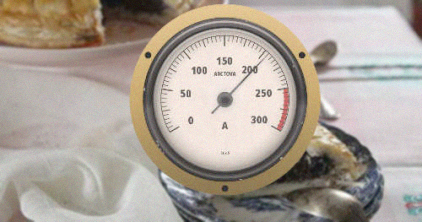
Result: 205 A
